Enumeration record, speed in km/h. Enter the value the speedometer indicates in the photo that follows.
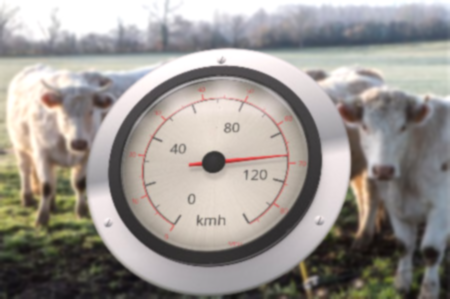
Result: 110 km/h
